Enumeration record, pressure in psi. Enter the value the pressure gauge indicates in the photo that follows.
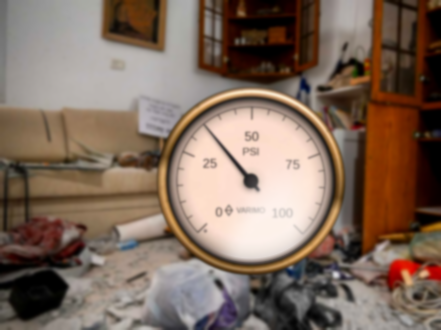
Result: 35 psi
